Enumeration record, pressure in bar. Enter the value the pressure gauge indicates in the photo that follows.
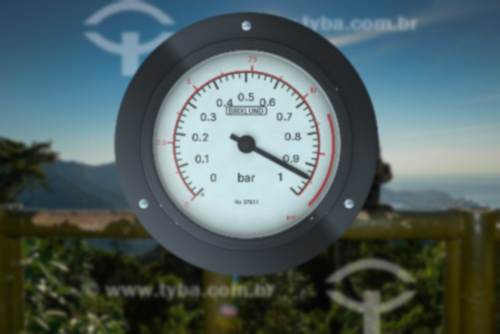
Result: 0.94 bar
